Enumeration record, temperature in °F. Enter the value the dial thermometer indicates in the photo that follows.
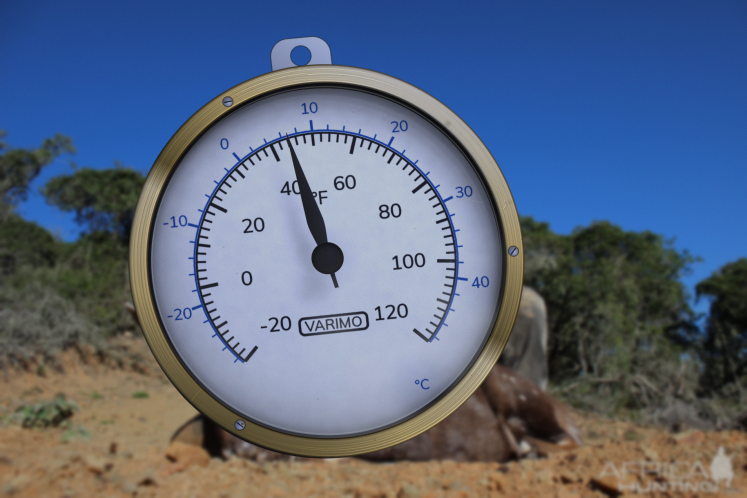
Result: 44 °F
